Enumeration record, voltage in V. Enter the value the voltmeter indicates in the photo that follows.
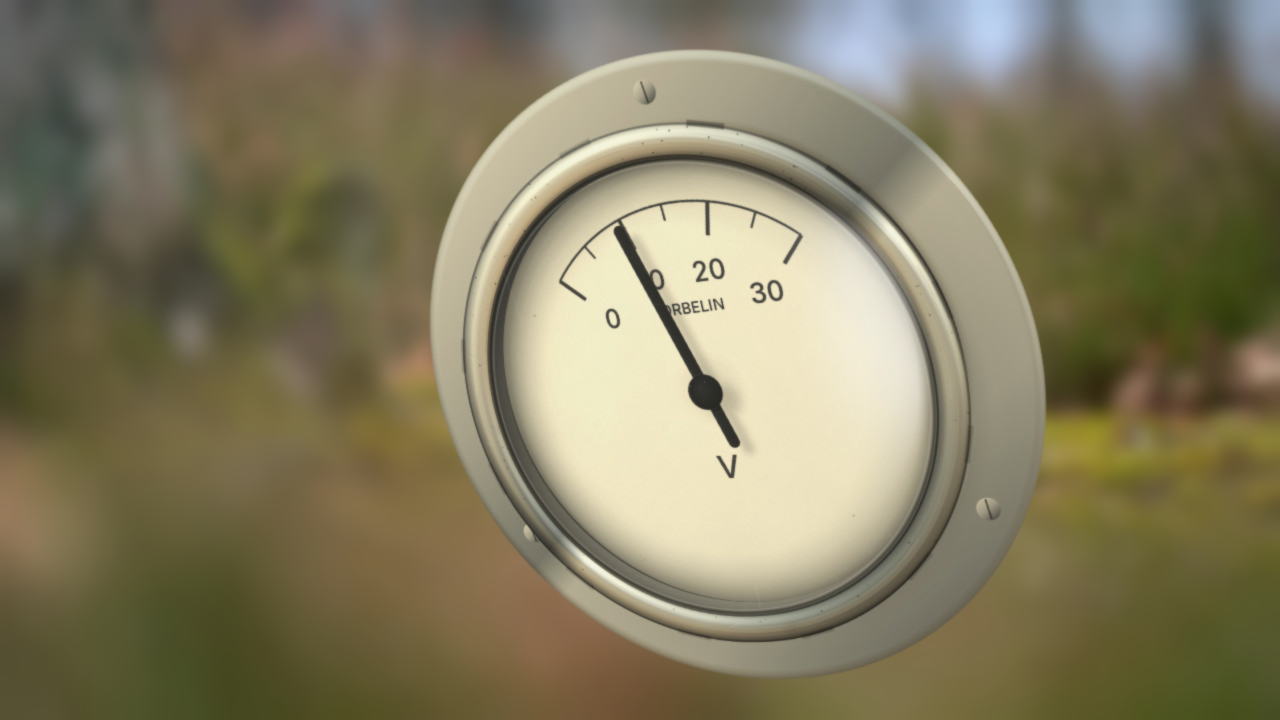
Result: 10 V
